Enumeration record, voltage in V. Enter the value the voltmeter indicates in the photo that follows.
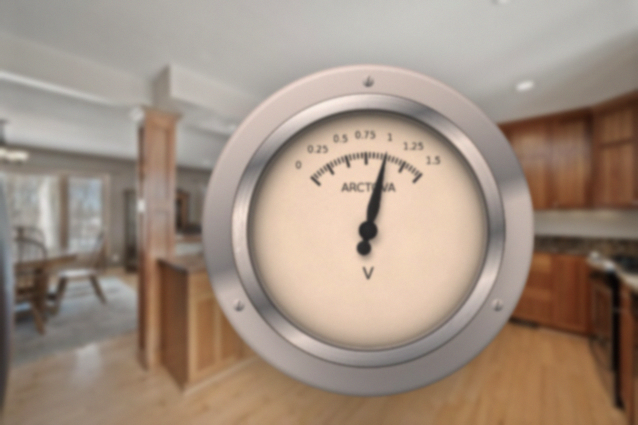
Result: 1 V
